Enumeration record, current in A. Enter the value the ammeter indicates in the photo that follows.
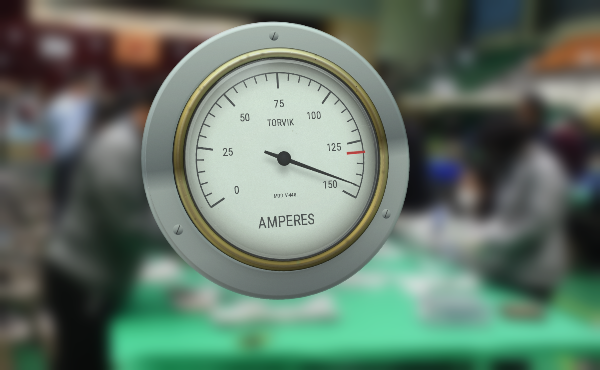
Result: 145 A
